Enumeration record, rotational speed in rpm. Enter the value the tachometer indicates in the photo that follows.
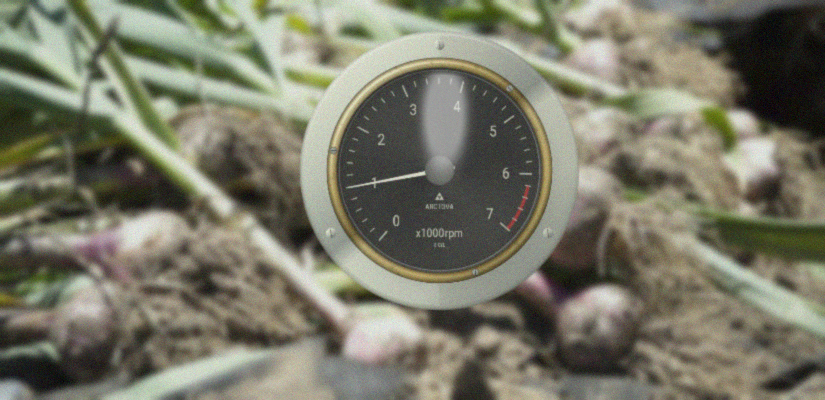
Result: 1000 rpm
